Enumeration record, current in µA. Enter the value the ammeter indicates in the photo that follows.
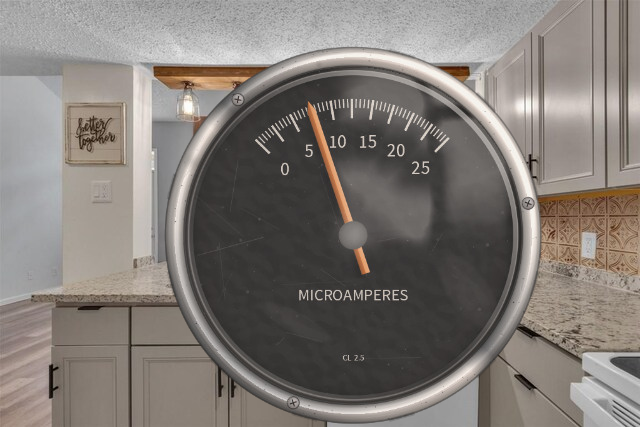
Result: 7.5 µA
